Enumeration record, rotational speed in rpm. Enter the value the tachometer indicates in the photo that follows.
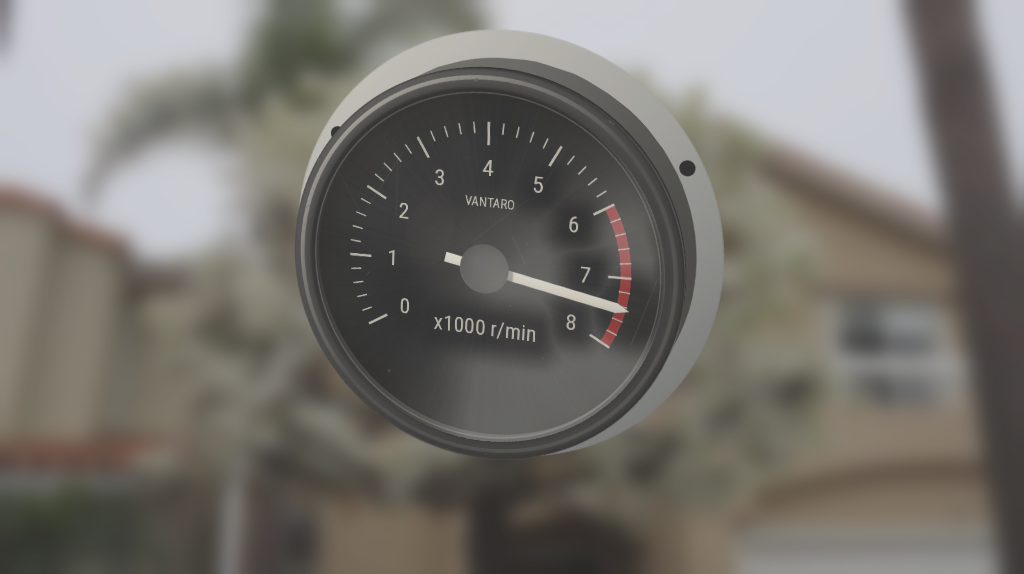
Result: 7400 rpm
